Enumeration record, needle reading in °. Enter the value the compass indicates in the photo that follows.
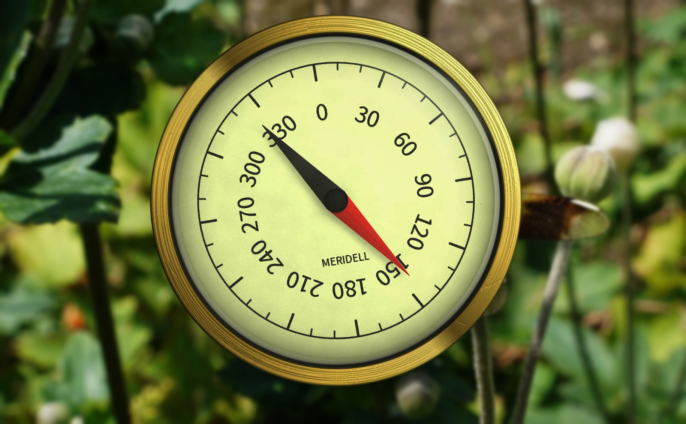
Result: 145 °
